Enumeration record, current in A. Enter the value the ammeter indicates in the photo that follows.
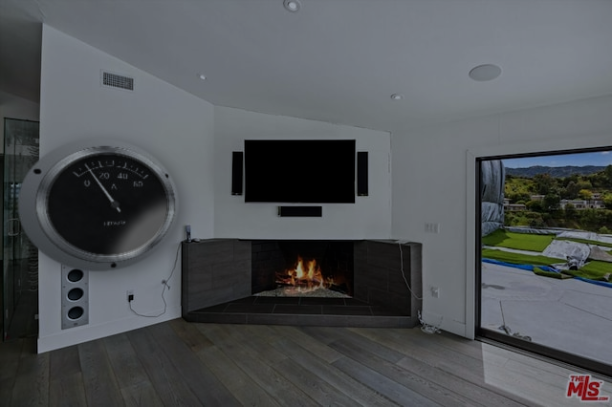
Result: 10 A
